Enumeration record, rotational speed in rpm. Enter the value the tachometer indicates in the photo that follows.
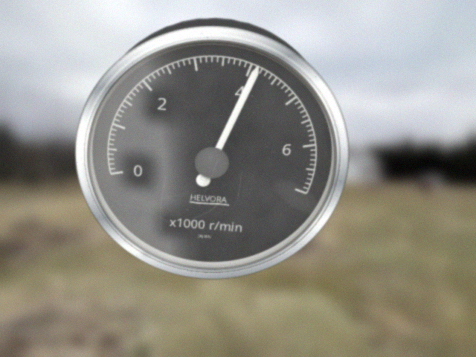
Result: 4100 rpm
